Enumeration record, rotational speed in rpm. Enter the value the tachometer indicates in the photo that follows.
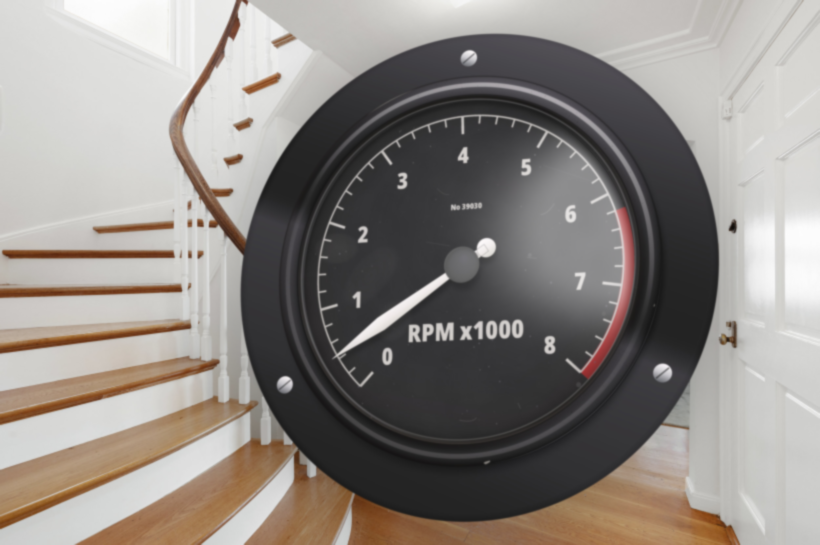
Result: 400 rpm
